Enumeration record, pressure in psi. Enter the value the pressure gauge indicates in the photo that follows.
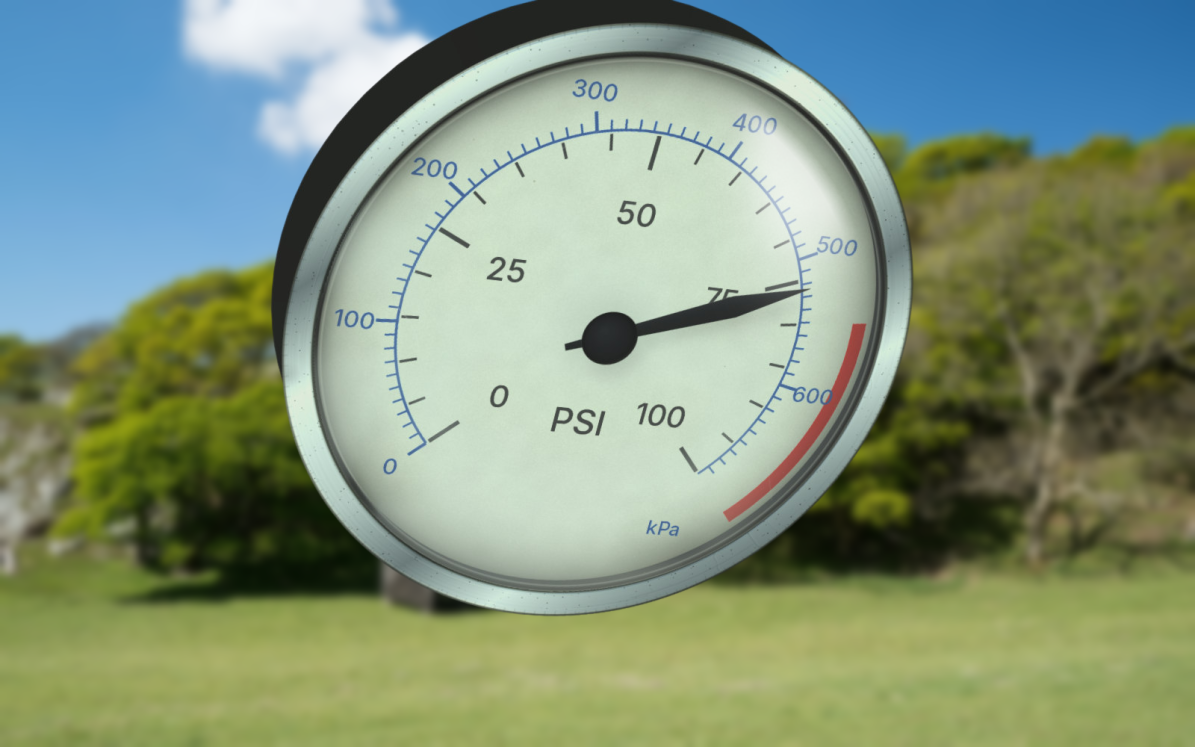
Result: 75 psi
